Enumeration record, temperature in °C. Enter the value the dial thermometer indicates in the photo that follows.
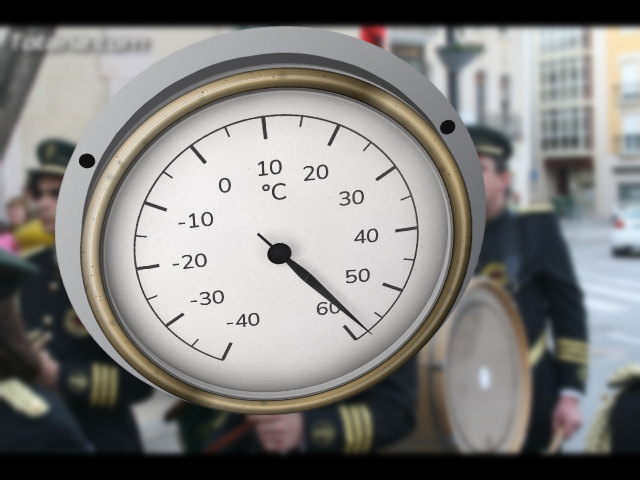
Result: 57.5 °C
